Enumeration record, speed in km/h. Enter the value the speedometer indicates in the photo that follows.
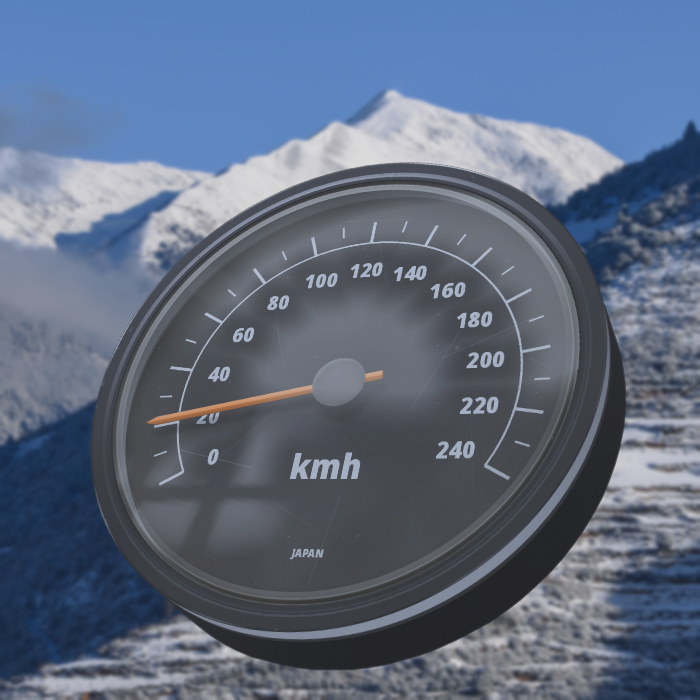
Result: 20 km/h
